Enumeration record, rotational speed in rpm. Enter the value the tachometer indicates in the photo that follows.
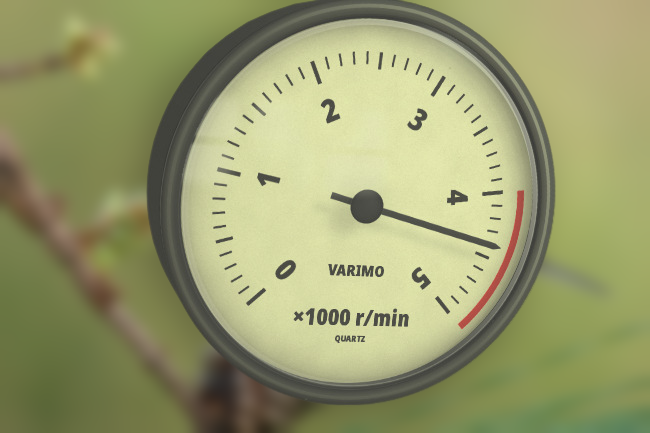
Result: 4400 rpm
